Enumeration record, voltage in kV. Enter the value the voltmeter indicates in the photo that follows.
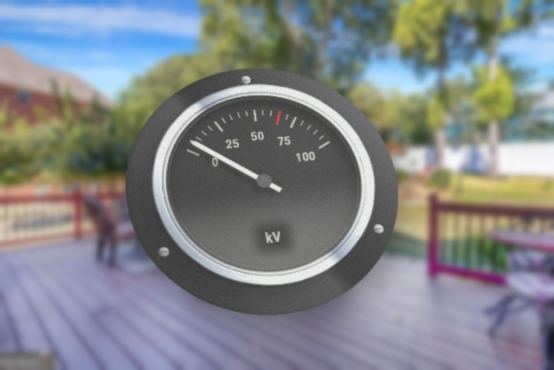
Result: 5 kV
